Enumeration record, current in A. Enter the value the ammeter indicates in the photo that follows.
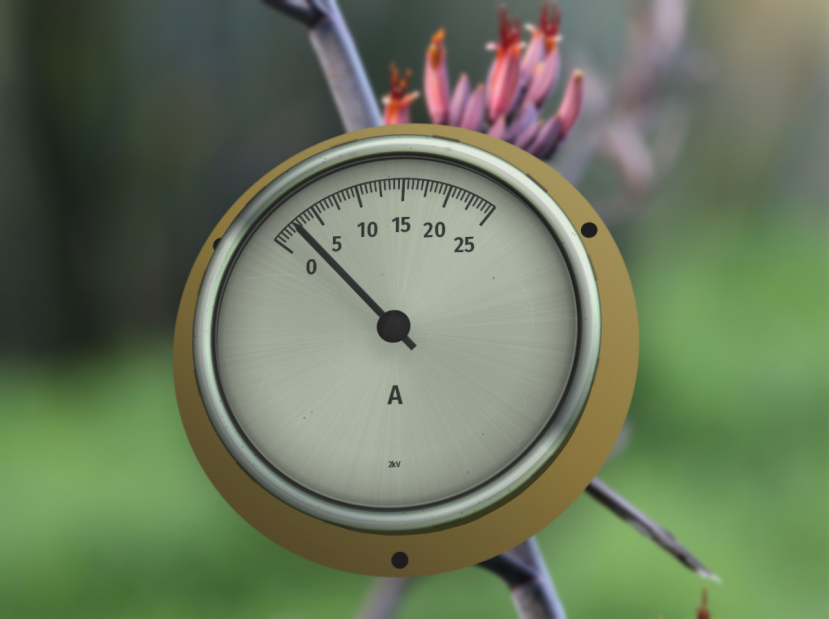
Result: 2.5 A
